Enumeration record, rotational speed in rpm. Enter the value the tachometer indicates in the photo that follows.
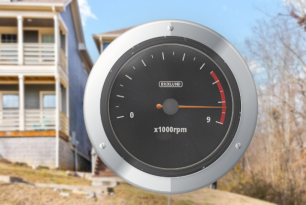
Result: 8250 rpm
